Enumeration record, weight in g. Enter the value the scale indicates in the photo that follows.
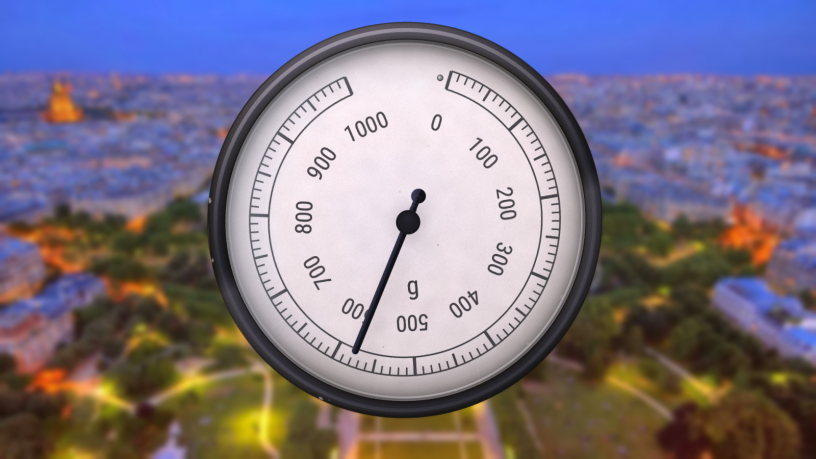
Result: 580 g
